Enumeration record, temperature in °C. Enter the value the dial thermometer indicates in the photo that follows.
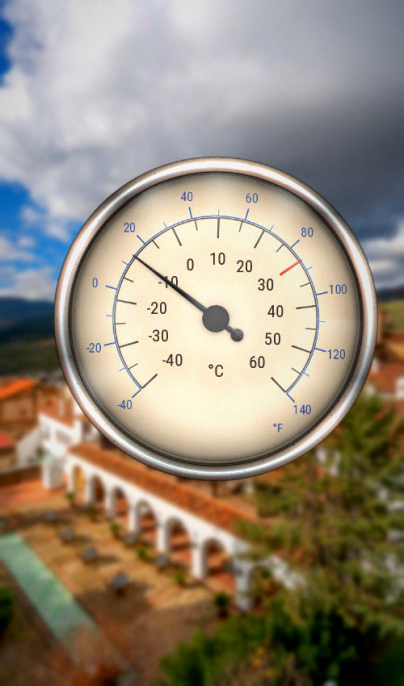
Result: -10 °C
